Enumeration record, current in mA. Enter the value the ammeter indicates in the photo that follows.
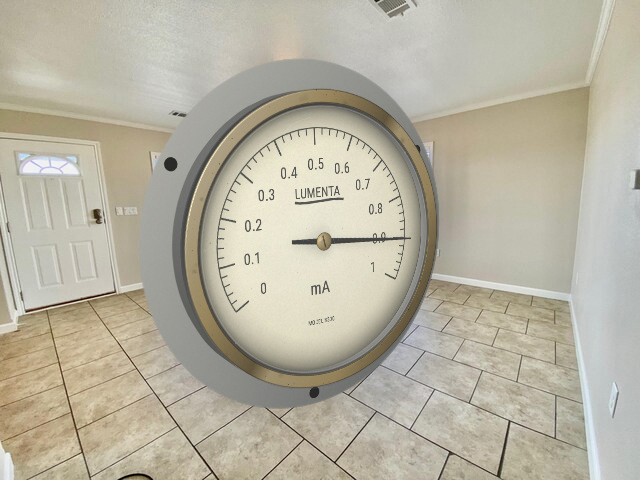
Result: 0.9 mA
